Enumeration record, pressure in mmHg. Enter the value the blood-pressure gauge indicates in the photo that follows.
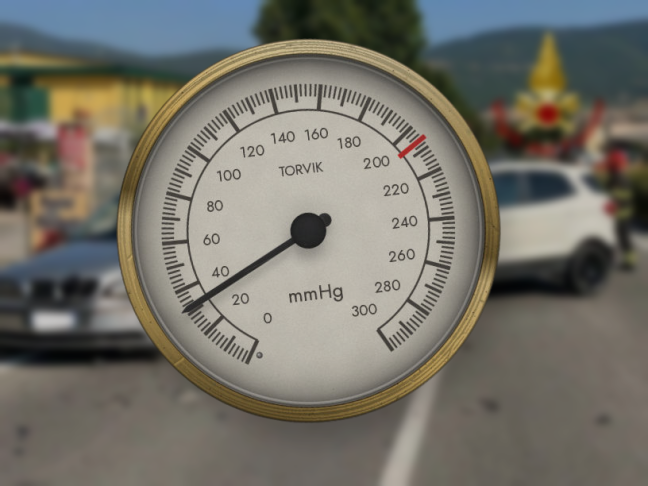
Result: 32 mmHg
